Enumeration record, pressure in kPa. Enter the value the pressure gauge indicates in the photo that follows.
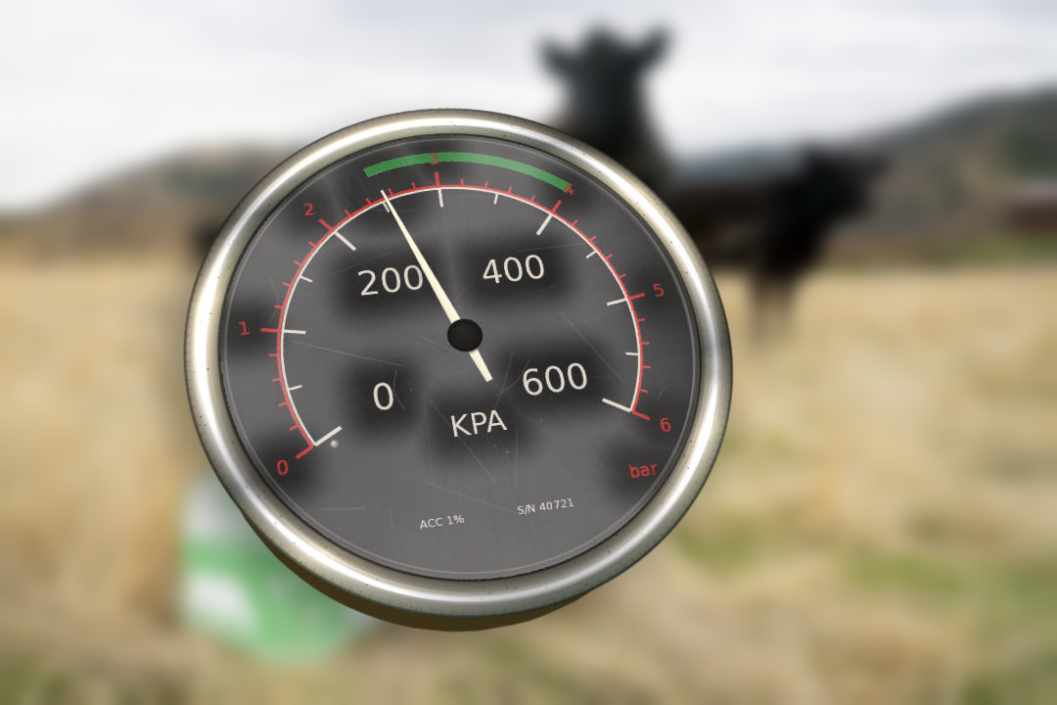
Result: 250 kPa
